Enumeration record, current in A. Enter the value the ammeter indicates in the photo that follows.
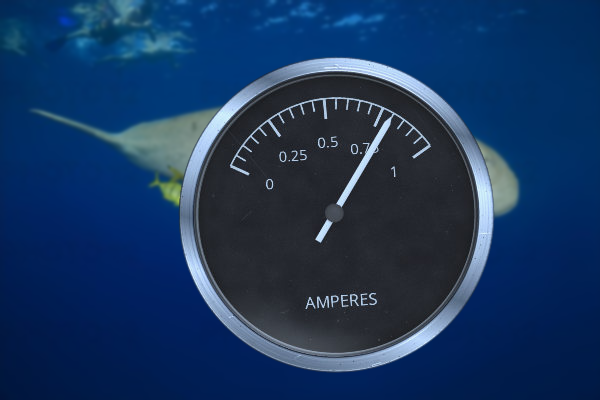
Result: 0.8 A
